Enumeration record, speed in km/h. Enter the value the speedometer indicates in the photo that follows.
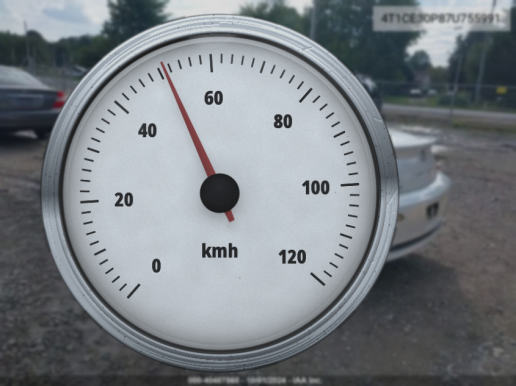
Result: 51 km/h
